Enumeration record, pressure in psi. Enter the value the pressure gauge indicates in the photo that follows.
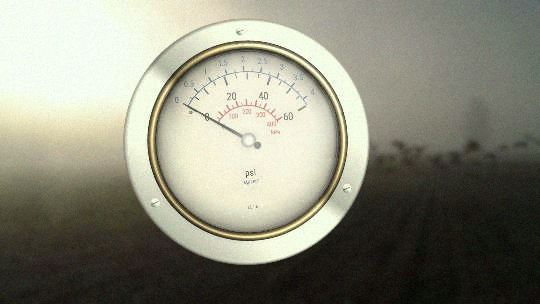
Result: 0 psi
